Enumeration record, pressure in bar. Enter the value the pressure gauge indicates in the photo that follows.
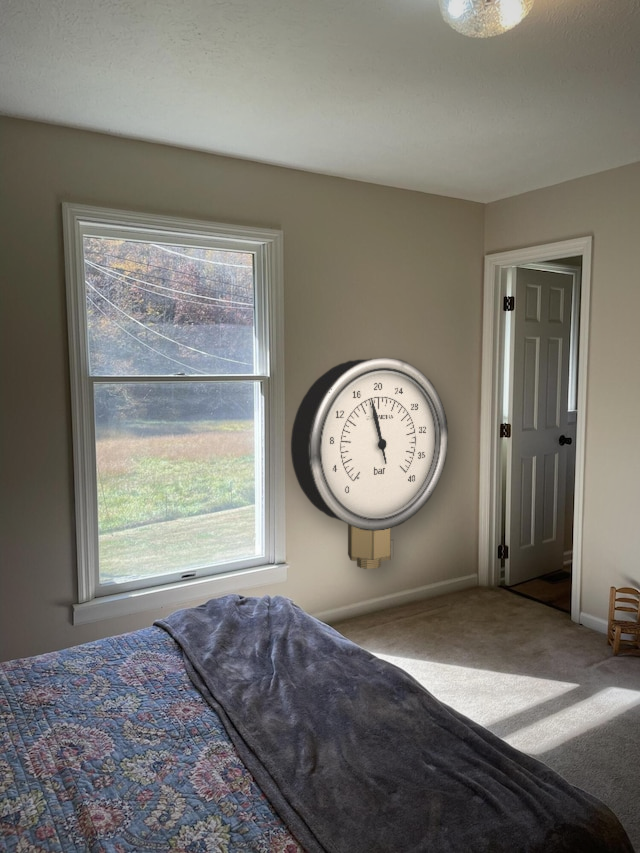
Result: 18 bar
